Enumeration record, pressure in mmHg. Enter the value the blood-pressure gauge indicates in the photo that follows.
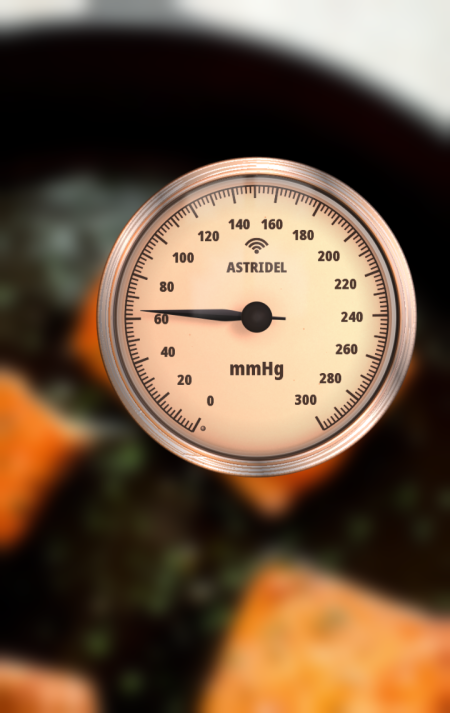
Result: 64 mmHg
